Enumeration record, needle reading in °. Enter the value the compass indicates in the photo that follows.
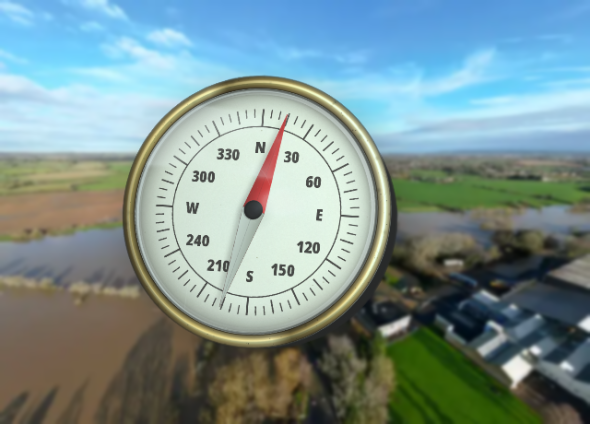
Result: 15 °
